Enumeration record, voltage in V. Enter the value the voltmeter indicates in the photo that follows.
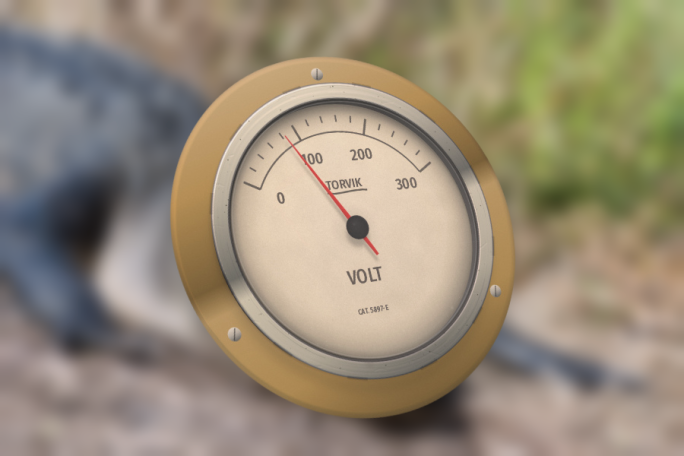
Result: 80 V
